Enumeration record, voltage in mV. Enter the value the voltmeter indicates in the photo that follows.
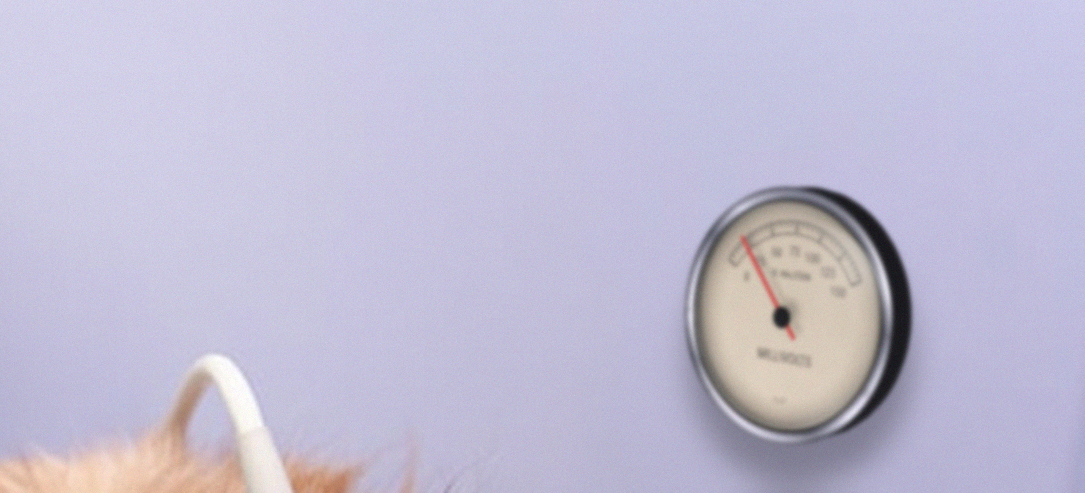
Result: 25 mV
